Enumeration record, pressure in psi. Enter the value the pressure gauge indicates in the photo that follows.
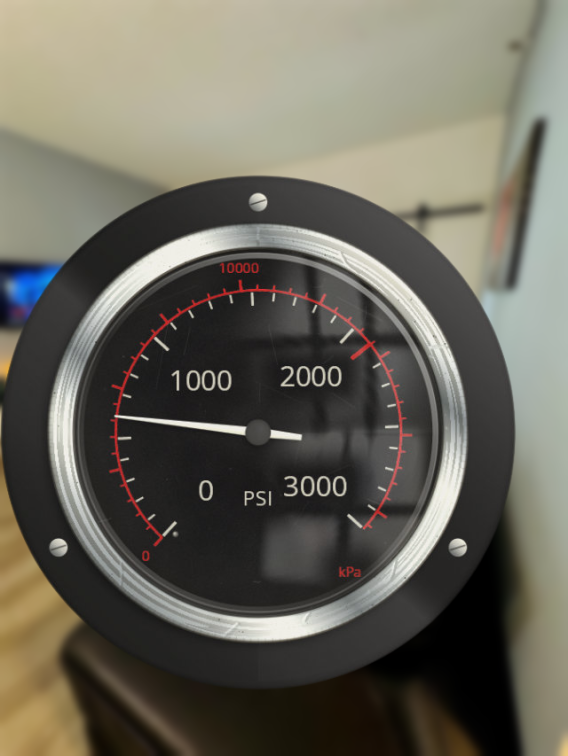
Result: 600 psi
